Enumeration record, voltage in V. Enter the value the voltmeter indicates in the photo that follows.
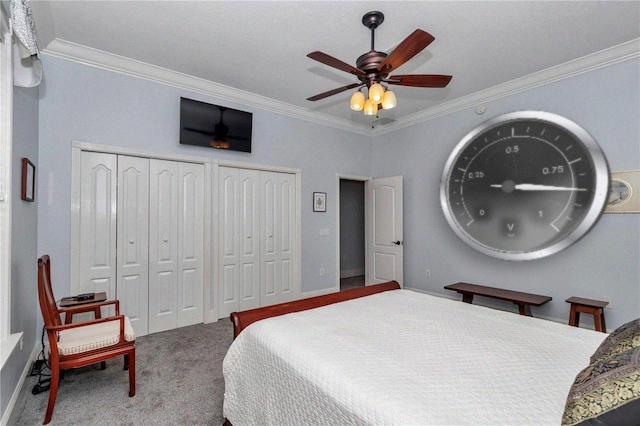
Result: 0.85 V
